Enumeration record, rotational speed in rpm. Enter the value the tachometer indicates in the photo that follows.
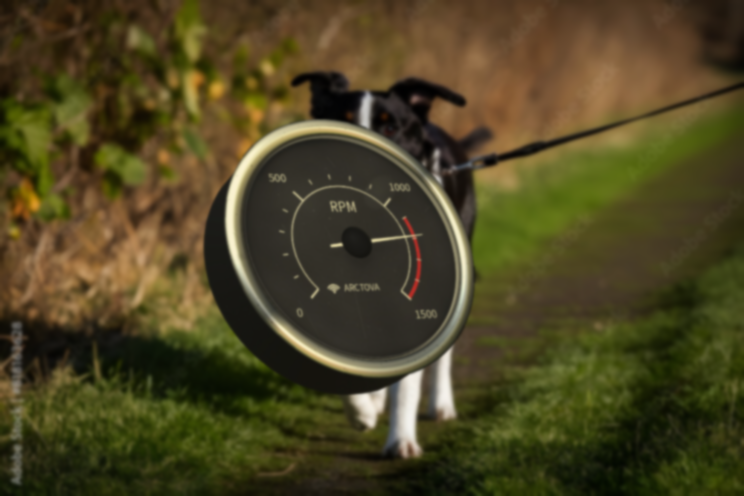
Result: 1200 rpm
